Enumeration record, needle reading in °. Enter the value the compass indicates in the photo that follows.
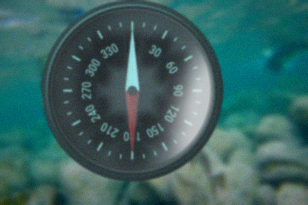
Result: 180 °
